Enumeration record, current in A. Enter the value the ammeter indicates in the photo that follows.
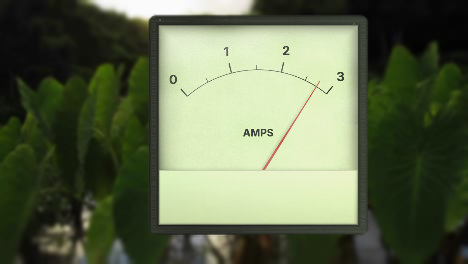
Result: 2.75 A
